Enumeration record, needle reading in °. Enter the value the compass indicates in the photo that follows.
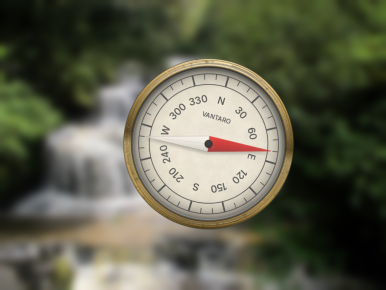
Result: 80 °
